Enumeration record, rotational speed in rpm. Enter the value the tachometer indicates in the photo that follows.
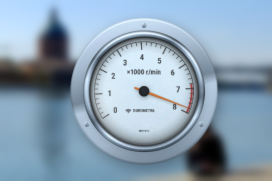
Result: 7800 rpm
